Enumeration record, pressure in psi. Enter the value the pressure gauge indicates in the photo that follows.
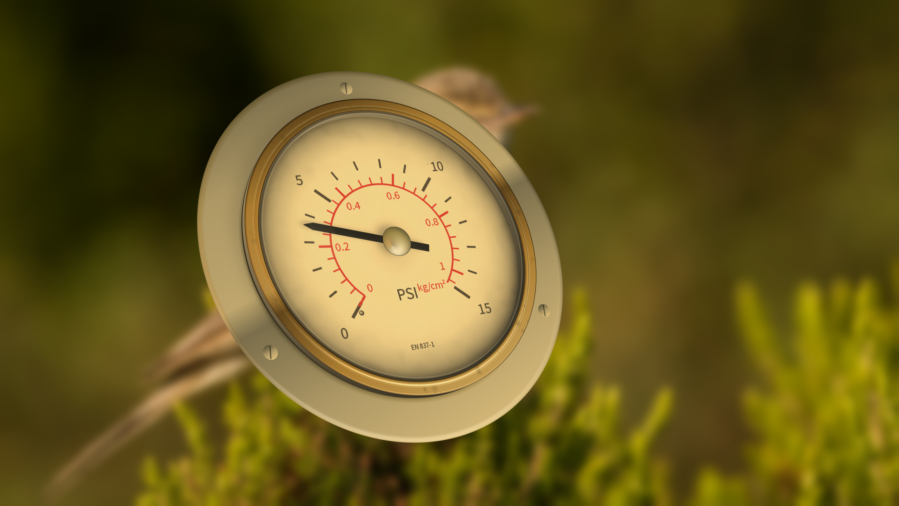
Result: 3.5 psi
